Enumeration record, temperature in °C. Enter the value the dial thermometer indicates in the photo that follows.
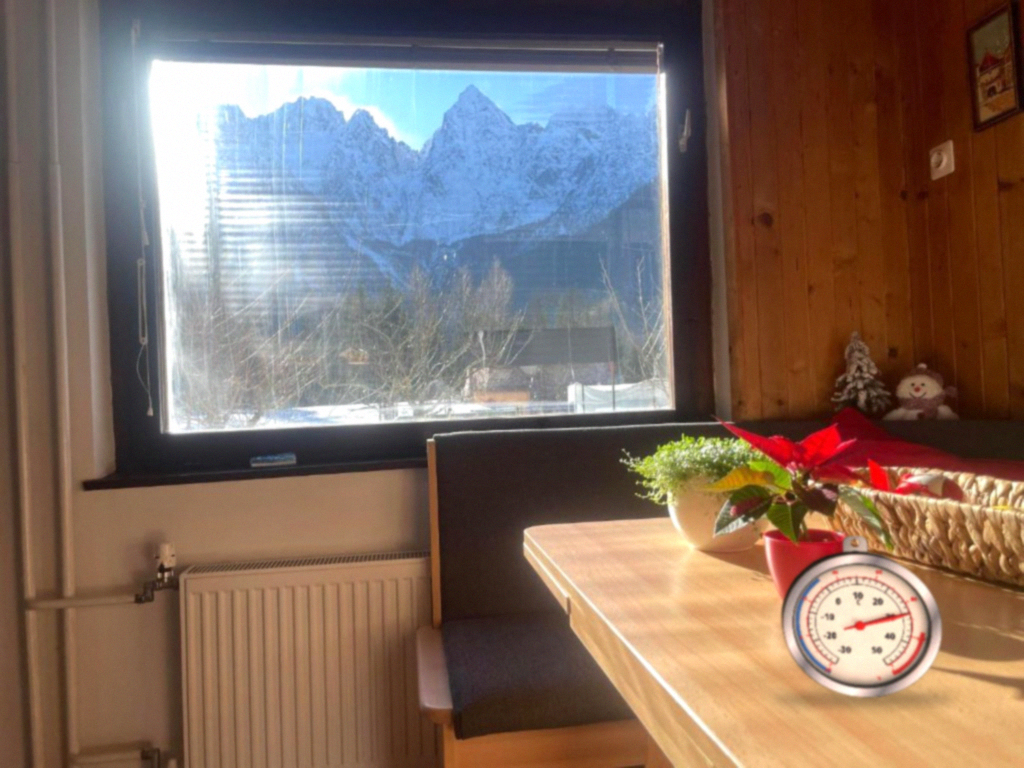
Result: 30 °C
